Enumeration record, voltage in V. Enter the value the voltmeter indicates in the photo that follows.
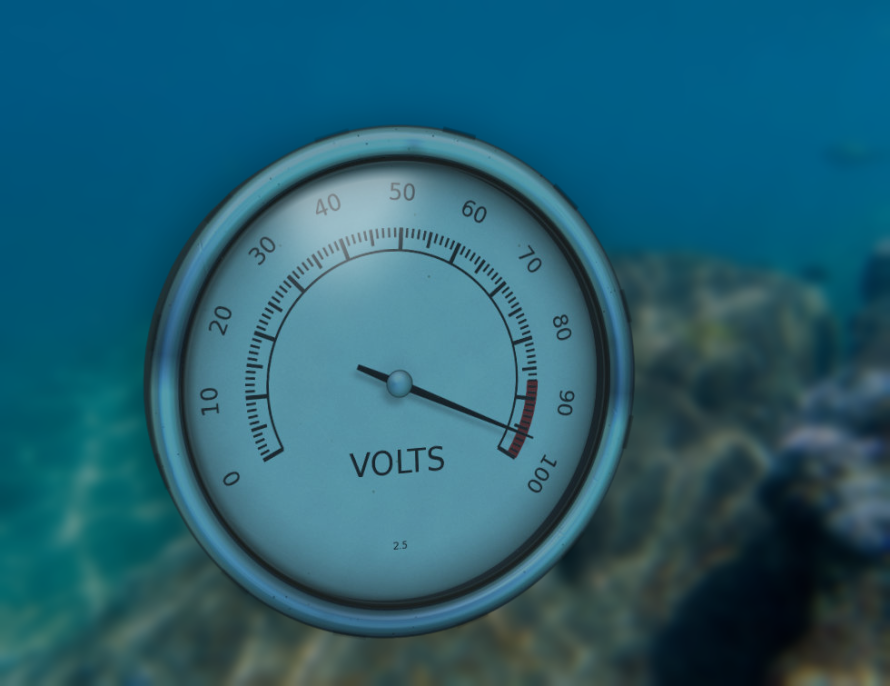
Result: 96 V
